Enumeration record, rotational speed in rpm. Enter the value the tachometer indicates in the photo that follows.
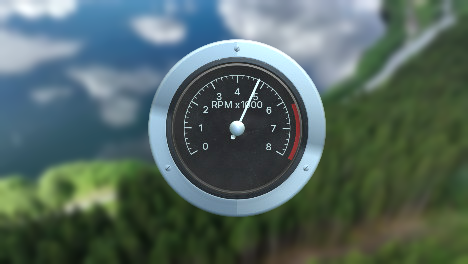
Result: 4800 rpm
